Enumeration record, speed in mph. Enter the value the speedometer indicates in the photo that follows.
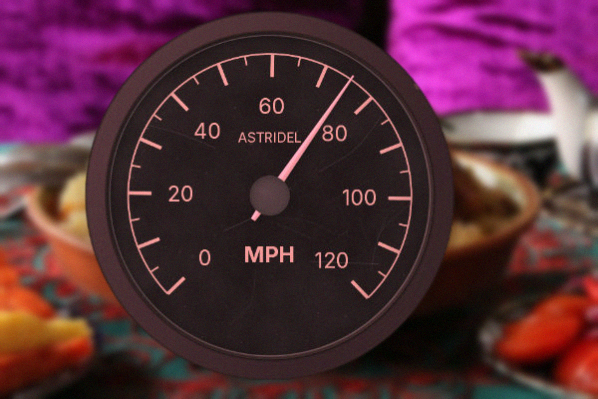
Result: 75 mph
